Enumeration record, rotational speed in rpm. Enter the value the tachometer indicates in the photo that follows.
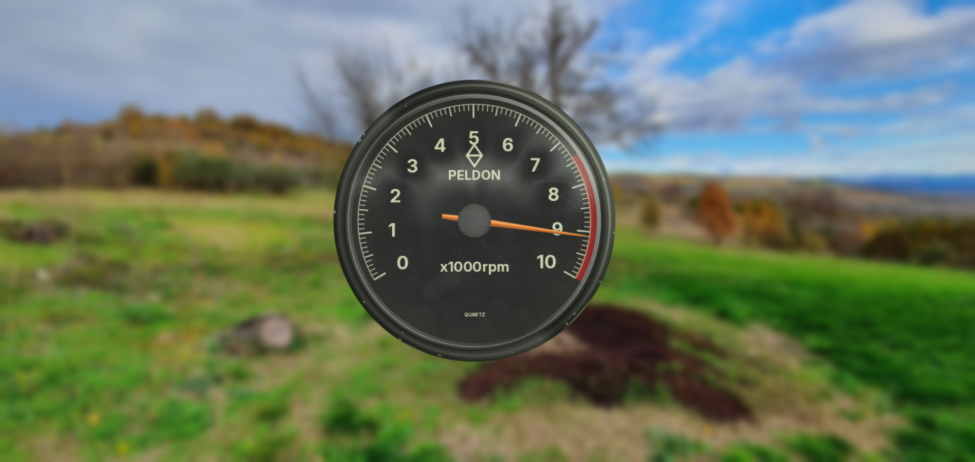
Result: 9100 rpm
